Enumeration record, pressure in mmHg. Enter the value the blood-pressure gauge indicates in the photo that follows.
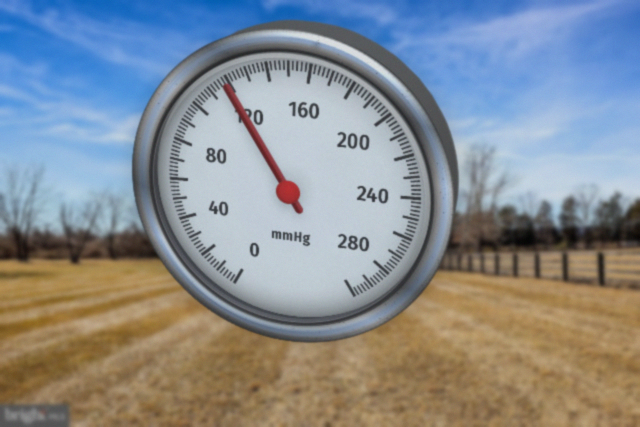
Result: 120 mmHg
